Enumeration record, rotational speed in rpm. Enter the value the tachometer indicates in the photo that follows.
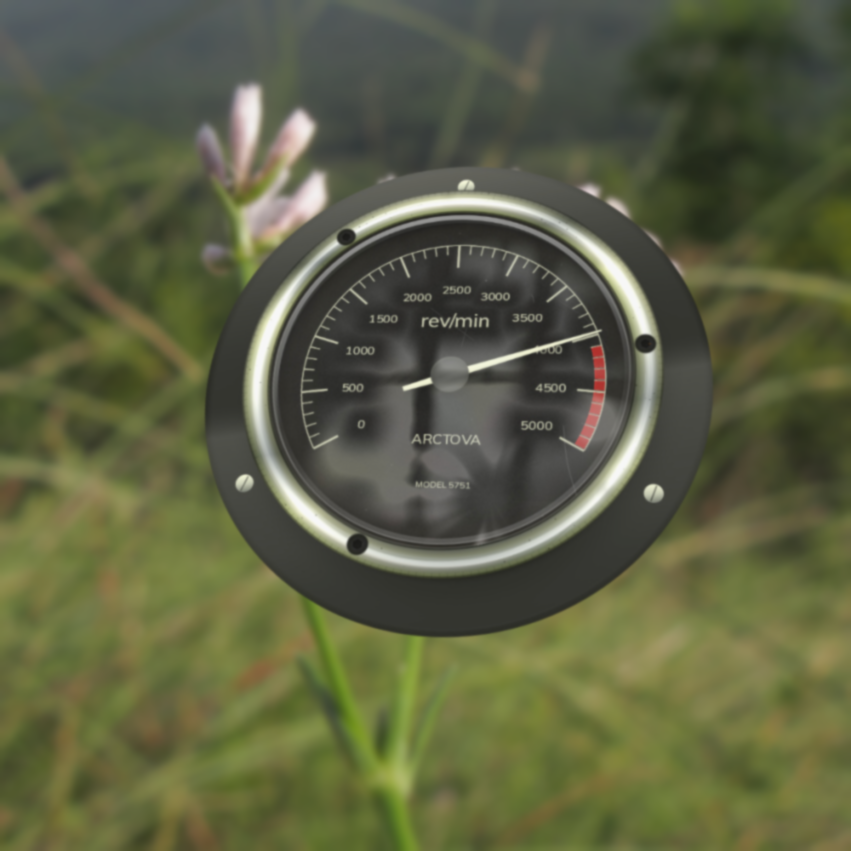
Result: 4000 rpm
